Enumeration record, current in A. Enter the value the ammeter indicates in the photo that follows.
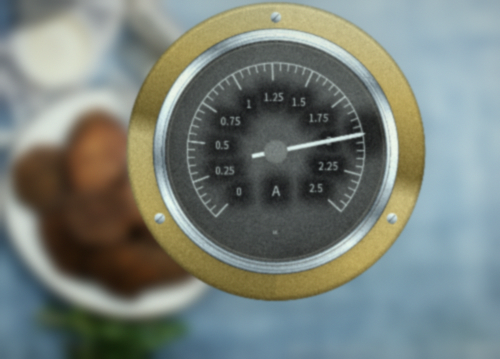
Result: 2 A
